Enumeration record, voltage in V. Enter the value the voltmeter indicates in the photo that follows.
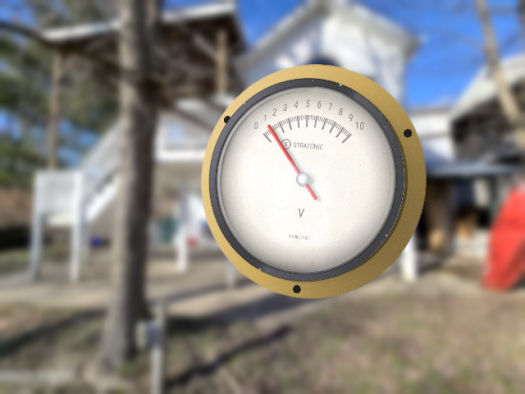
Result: 1 V
